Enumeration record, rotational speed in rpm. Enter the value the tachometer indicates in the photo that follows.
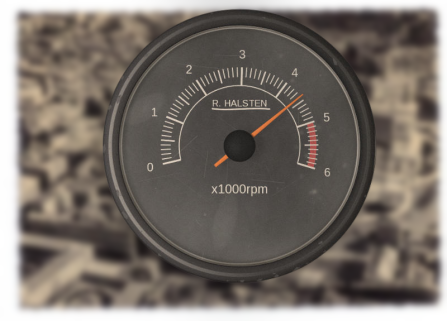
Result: 4400 rpm
